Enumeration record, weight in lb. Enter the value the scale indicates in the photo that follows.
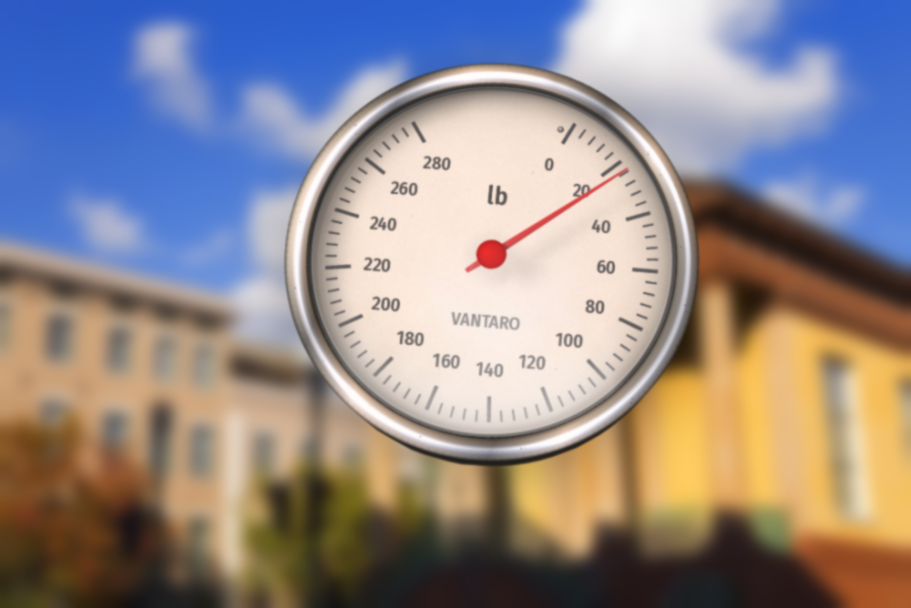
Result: 24 lb
